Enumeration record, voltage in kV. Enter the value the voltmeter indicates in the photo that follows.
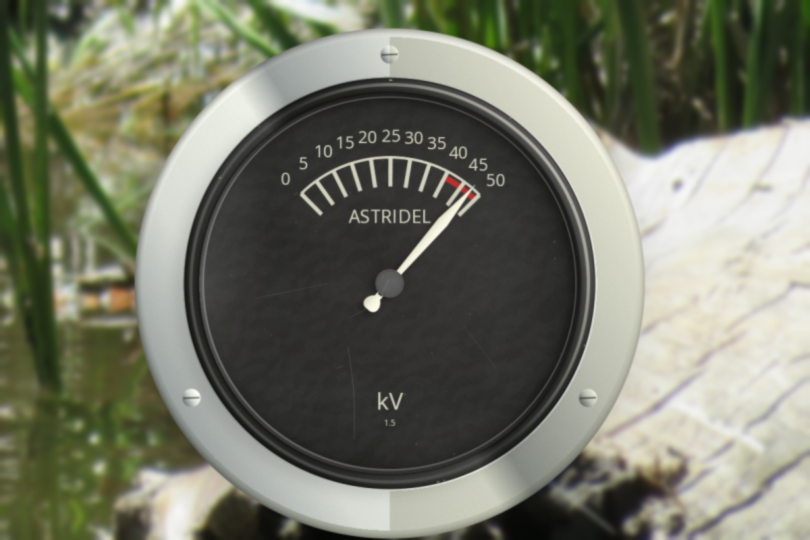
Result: 47.5 kV
